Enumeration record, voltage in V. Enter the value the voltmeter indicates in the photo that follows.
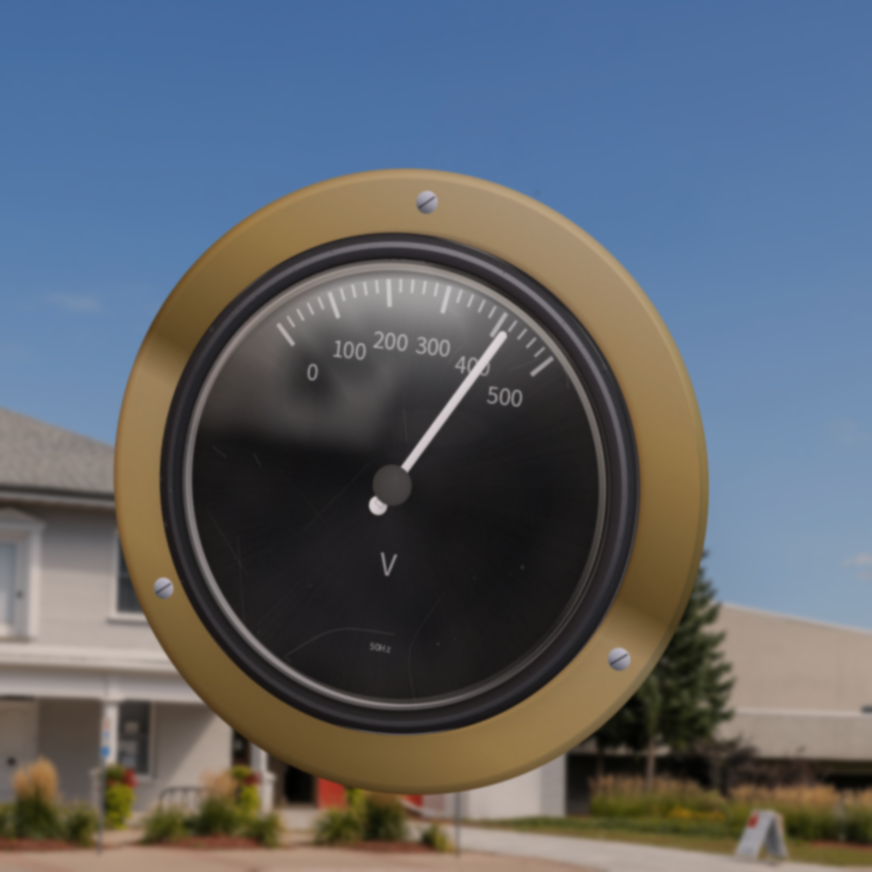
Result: 420 V
